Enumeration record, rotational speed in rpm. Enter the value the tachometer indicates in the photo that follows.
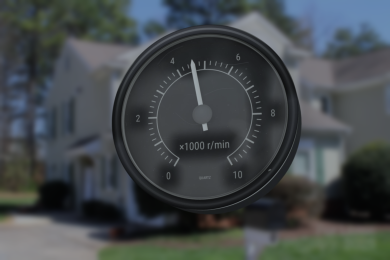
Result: 4600 rpm
